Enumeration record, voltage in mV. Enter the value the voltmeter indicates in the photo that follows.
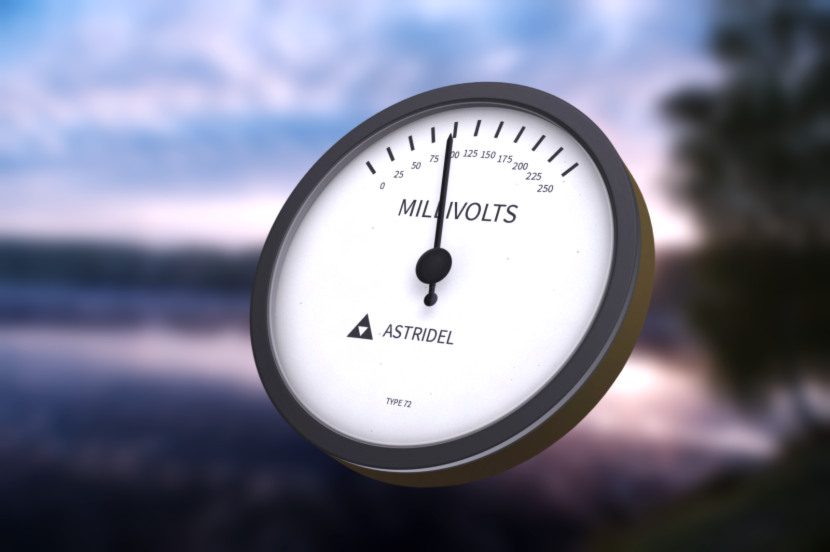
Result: 100 mV
